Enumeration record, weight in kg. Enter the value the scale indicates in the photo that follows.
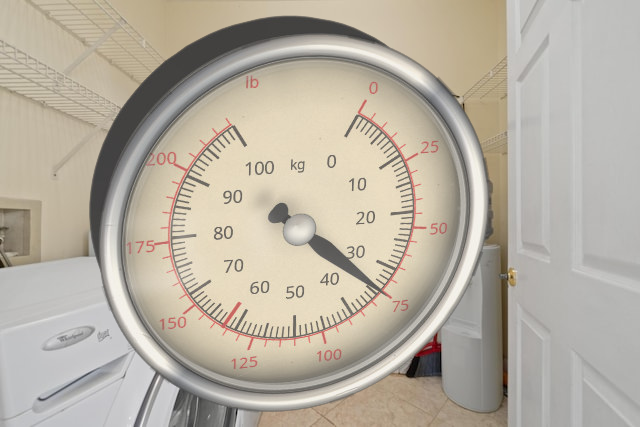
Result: 34 kg
